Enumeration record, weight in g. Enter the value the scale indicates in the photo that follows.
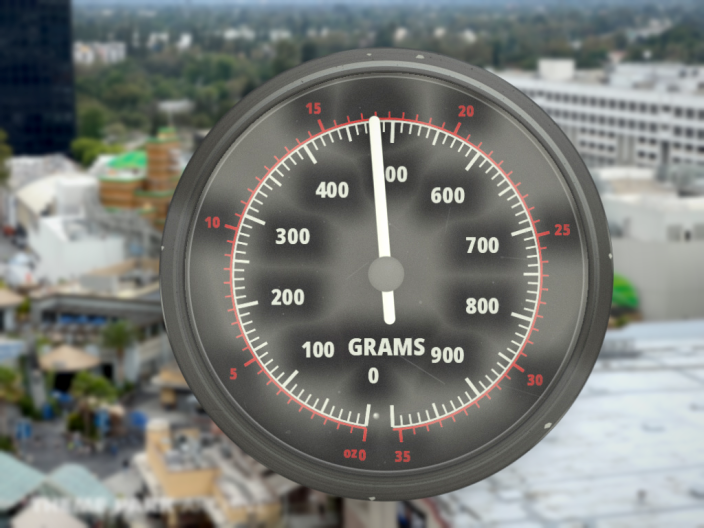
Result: 480 g
